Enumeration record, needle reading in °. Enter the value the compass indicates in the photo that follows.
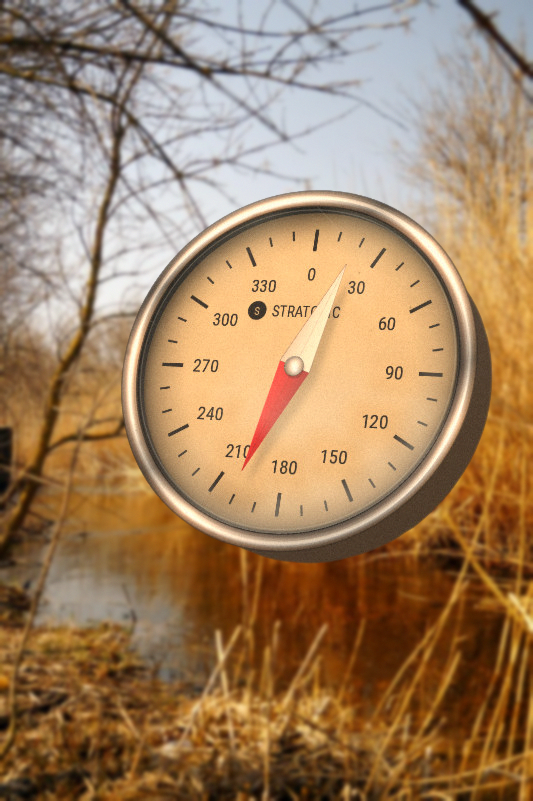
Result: 200 °
